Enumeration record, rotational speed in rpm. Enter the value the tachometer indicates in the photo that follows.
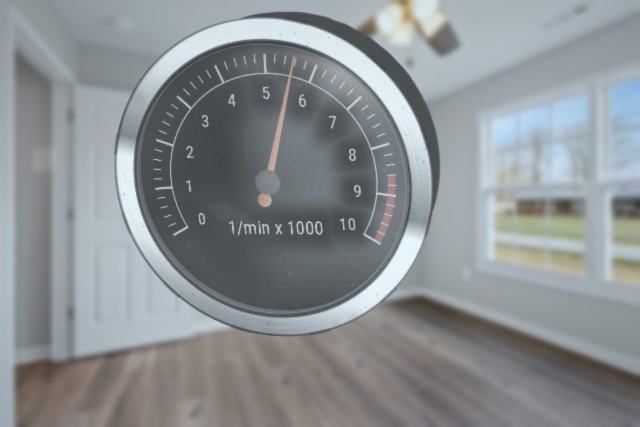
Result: 5600 rpm
